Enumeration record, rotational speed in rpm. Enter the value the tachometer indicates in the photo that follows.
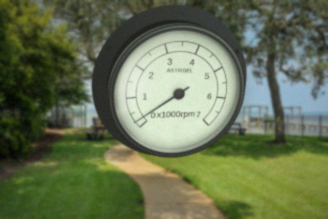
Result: 250 rpm
